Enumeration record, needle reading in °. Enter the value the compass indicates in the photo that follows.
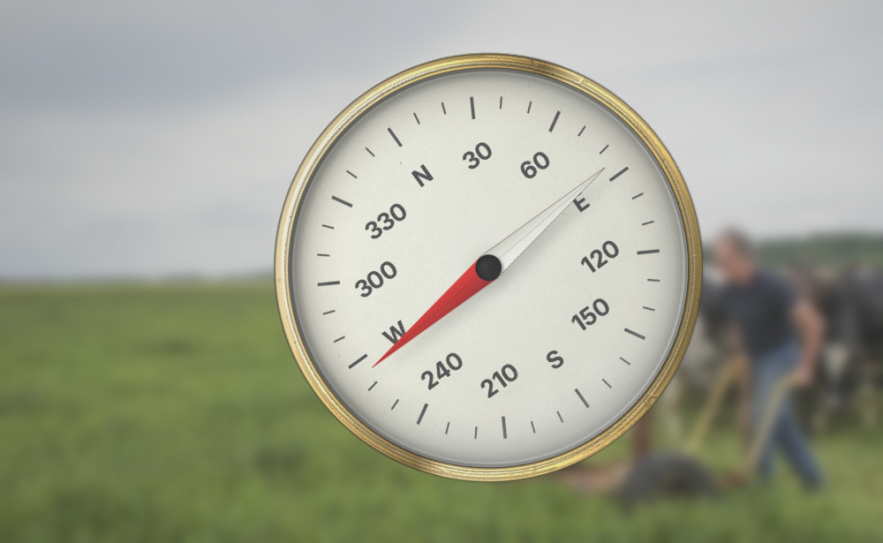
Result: 265 °
